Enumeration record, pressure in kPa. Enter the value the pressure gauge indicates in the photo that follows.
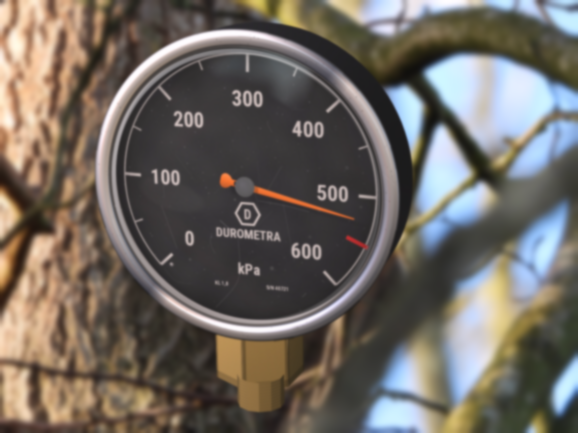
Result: 525 kPa
